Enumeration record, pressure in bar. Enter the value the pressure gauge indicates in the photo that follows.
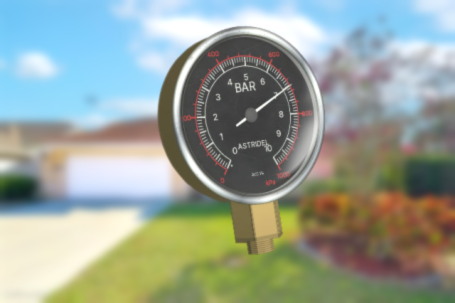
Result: 7 bar
